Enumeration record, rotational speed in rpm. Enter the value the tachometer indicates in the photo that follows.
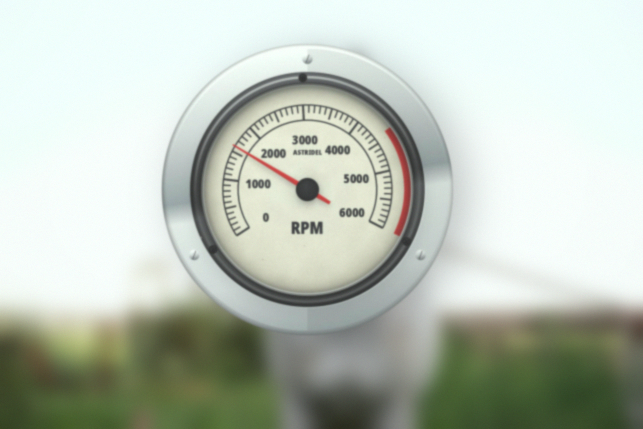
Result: 1600 rpm
